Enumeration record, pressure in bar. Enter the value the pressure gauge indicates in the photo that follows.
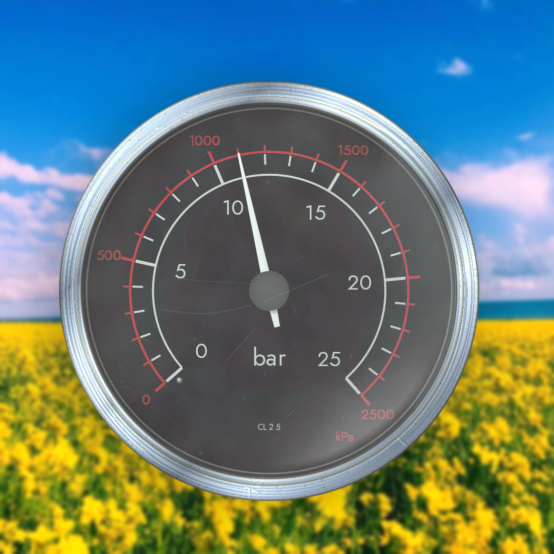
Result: 11 bar
